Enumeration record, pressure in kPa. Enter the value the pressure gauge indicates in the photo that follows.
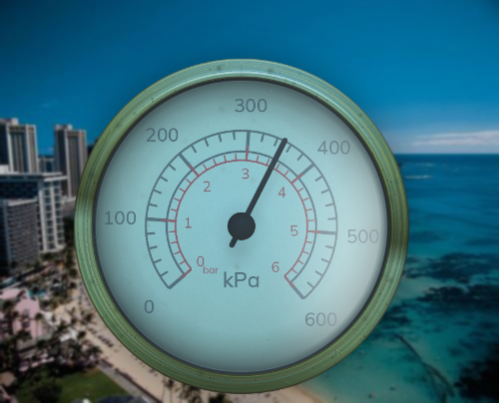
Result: 350 kPa
